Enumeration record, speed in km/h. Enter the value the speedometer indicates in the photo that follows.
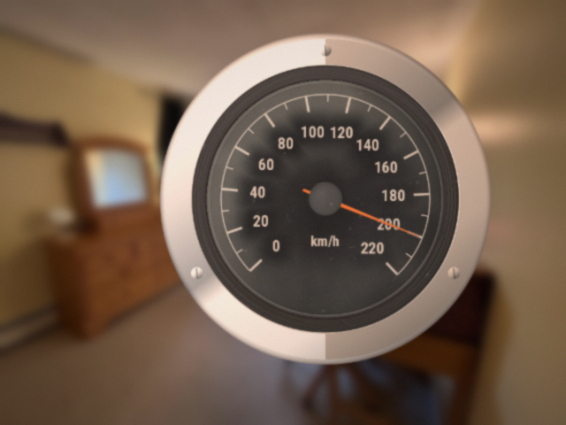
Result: 200 km/h
